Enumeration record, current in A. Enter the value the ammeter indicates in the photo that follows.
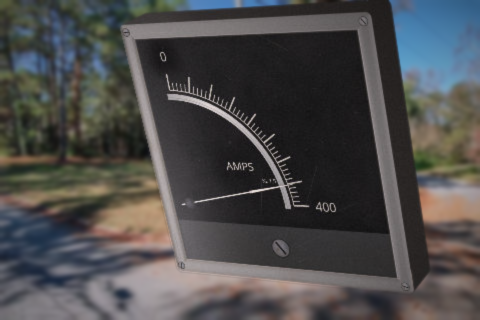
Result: 350 A
